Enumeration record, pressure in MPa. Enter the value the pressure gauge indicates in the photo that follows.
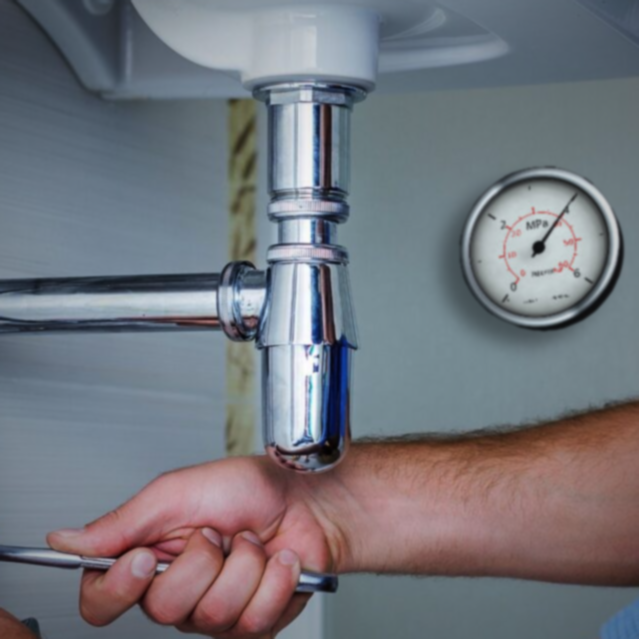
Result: 4 MPa
